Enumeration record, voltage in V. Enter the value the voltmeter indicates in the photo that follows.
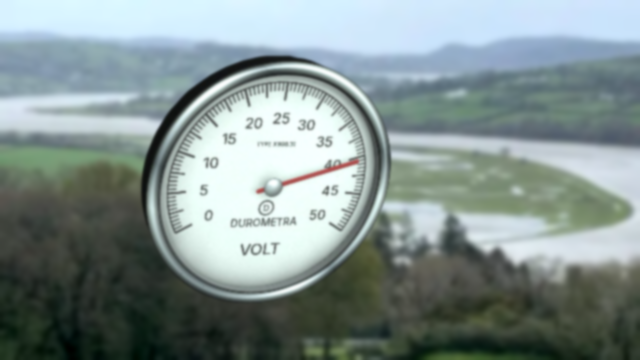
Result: 40 V
